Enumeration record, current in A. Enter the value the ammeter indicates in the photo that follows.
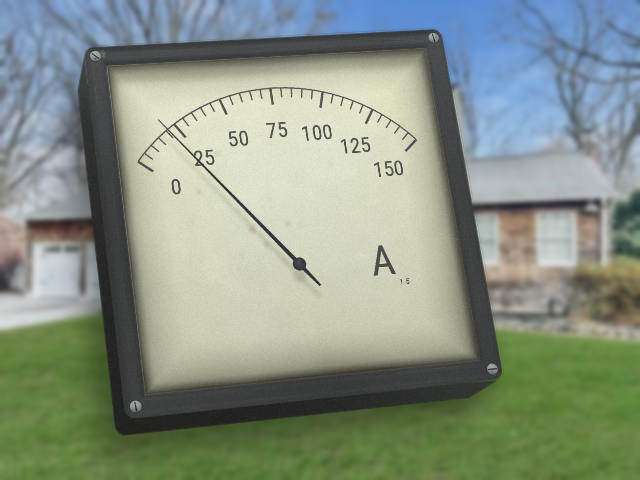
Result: 20 A
